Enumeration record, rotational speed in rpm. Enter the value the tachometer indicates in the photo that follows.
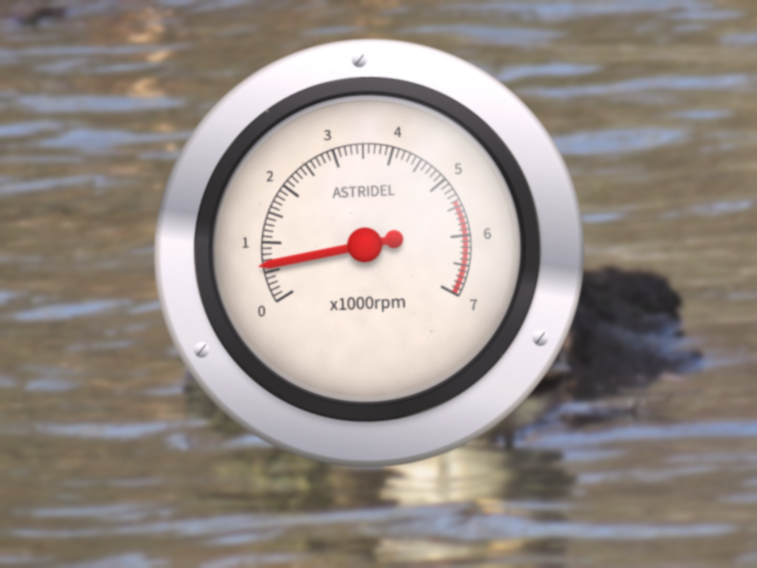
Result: 600 rpm
